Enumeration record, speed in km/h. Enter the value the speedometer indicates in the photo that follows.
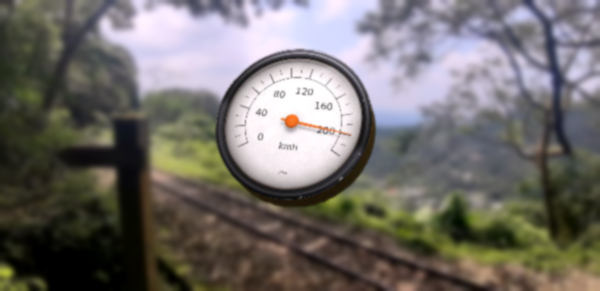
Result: 200 km/h
